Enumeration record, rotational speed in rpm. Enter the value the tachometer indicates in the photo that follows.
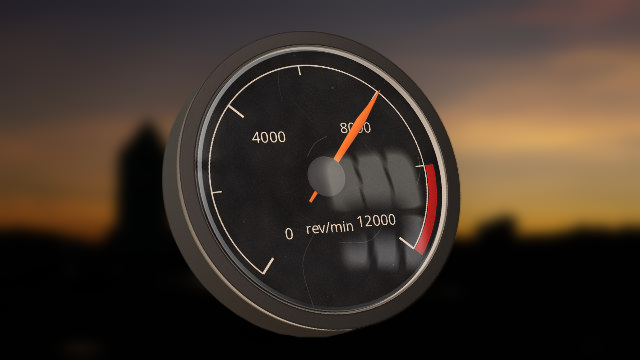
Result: 8000 rpm
